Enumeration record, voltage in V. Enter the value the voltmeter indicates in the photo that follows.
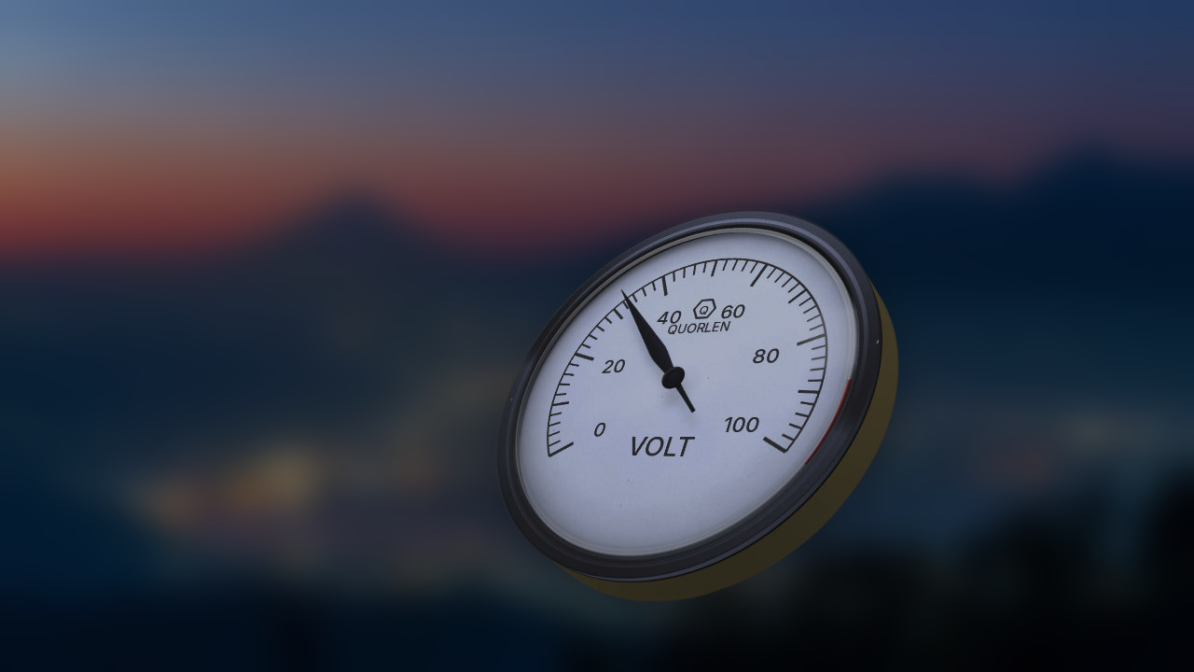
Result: 33 V
